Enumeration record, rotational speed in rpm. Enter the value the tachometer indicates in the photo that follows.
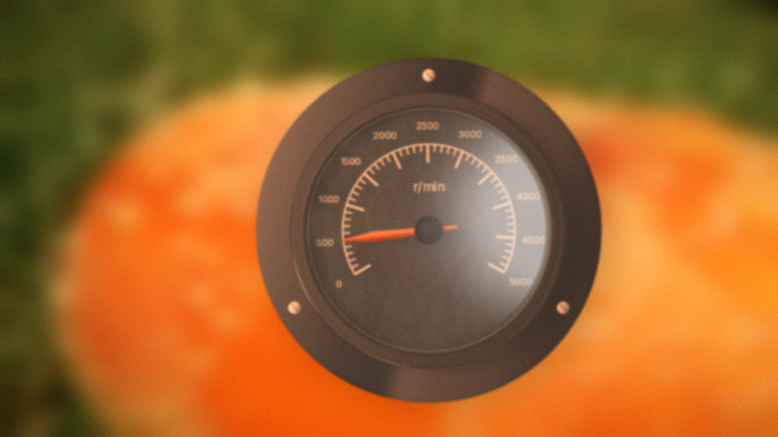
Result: 500 rpm
